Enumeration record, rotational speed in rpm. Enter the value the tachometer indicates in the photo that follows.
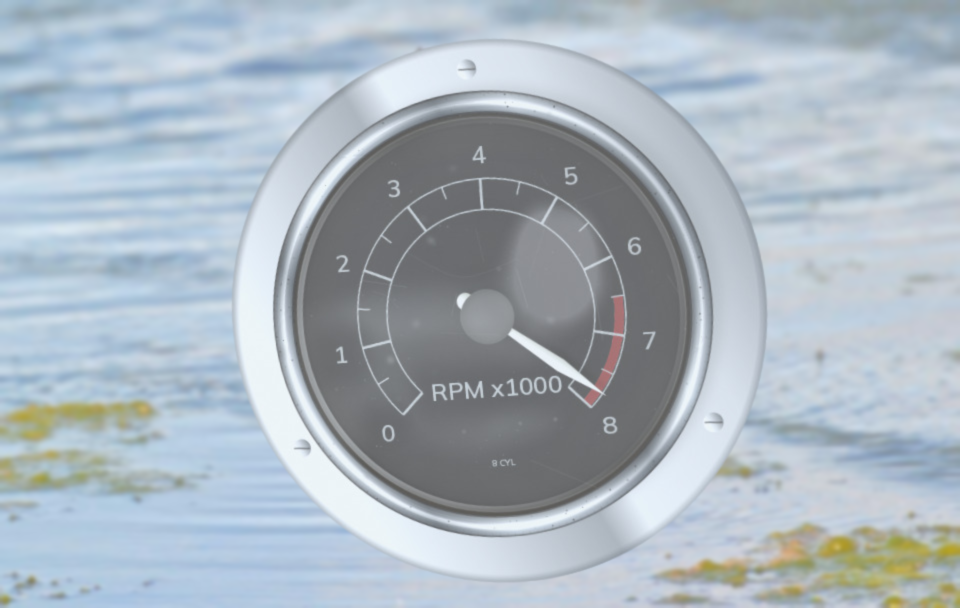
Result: 7750 rpm
